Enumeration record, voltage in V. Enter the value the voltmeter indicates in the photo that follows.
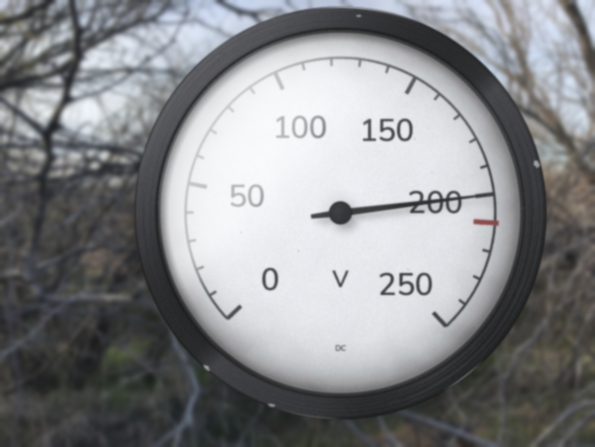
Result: 200 V
